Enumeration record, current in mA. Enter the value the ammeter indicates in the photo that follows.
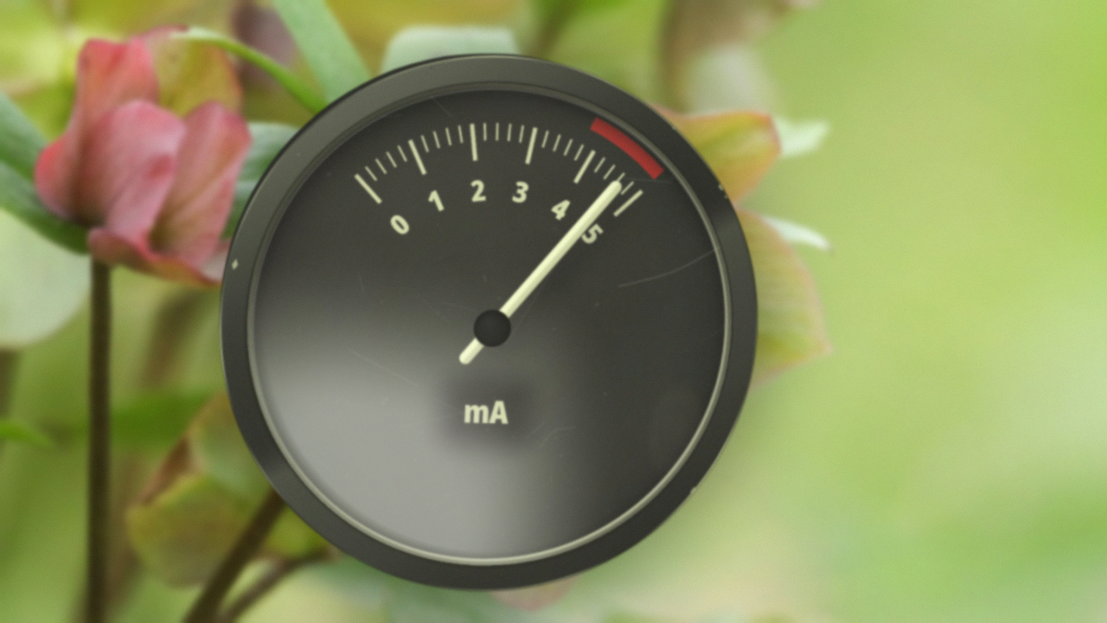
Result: 4.6 mA
